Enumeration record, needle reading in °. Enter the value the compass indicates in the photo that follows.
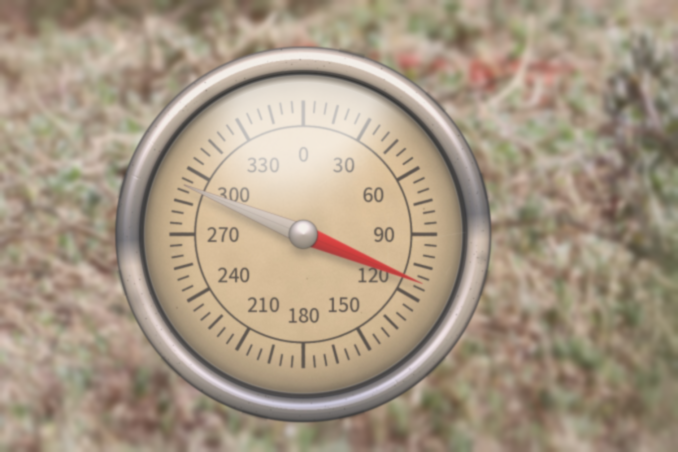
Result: 112.5 °
